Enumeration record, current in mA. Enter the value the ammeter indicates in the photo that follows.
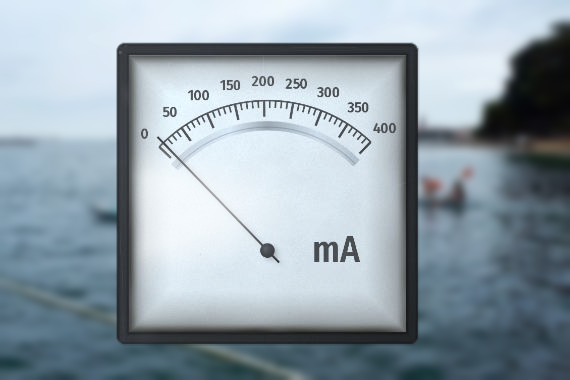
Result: 10 mA
